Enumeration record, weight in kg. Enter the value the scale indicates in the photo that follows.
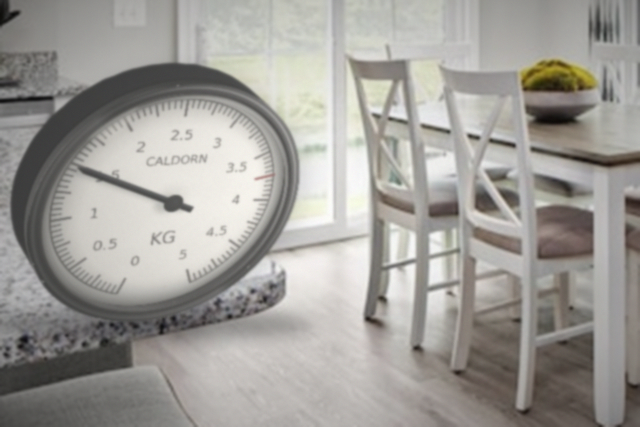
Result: 1.5 kg
